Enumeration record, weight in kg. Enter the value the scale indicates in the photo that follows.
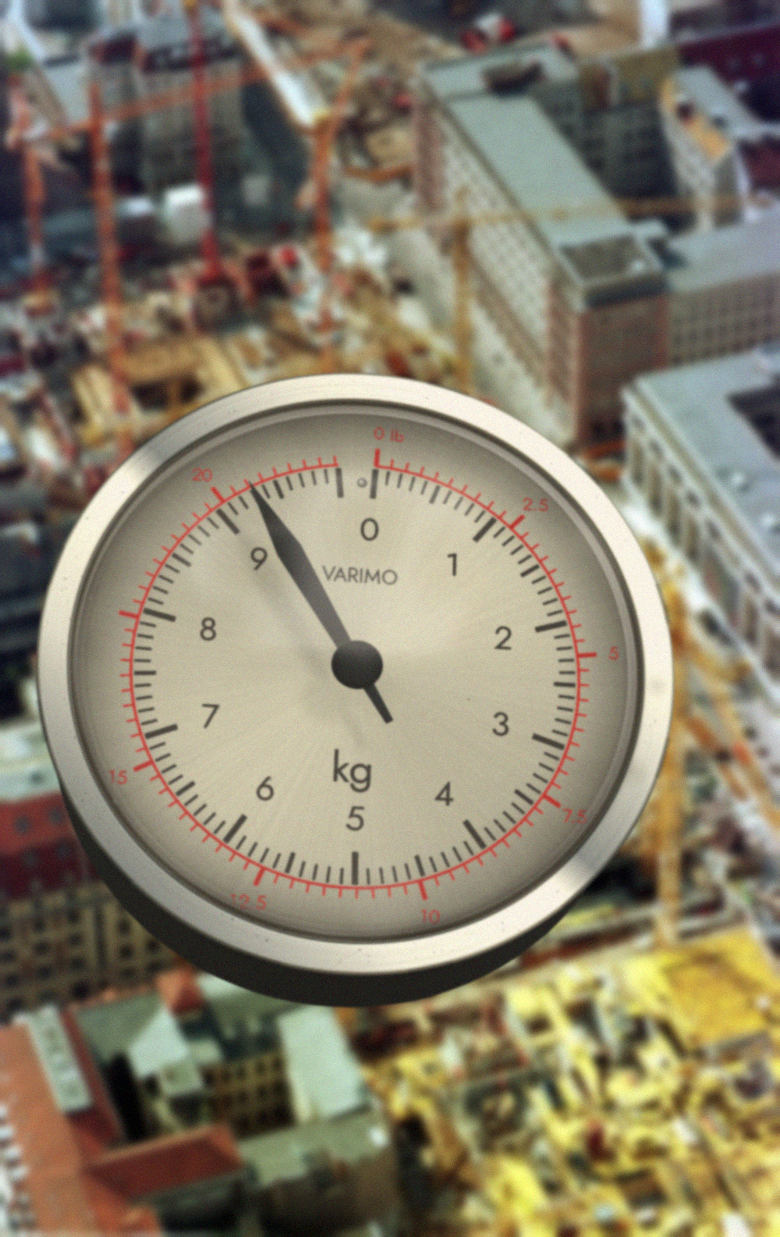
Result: 9.3 kg
